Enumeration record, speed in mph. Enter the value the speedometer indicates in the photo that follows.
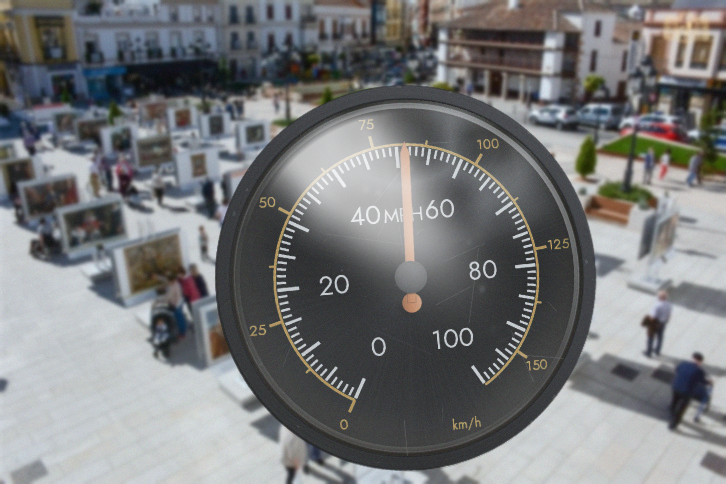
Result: 51 mph
